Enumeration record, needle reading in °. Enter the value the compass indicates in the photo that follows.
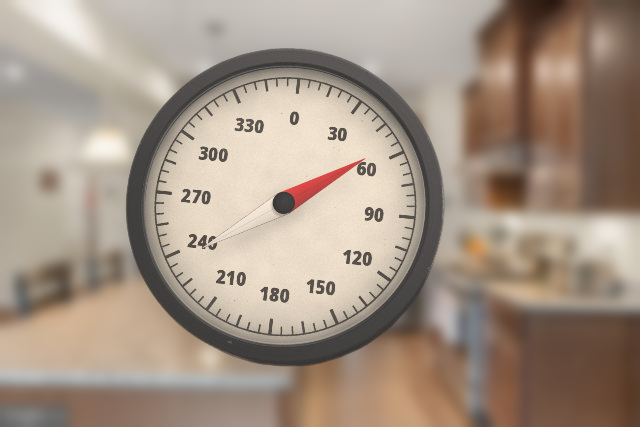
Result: 55 °
